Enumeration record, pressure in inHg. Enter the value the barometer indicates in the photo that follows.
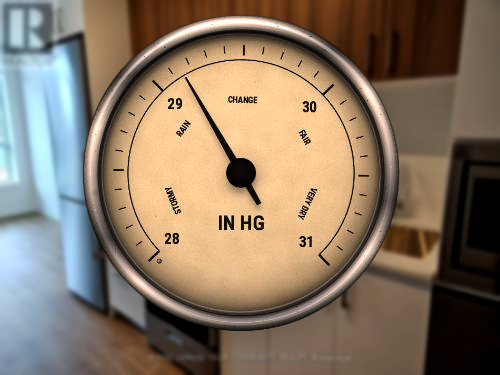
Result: 29.15 inHg
